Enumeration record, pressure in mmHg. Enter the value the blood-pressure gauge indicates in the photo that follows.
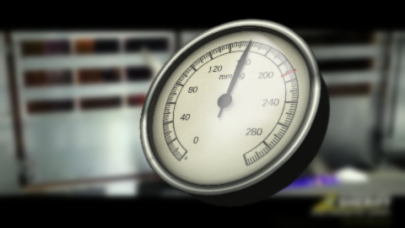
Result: 160 mmHg
